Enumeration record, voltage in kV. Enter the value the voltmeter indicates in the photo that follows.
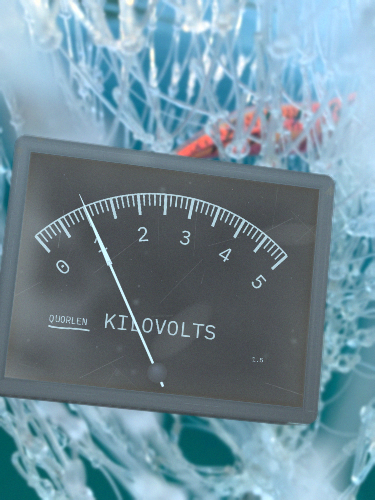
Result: 1 kV
